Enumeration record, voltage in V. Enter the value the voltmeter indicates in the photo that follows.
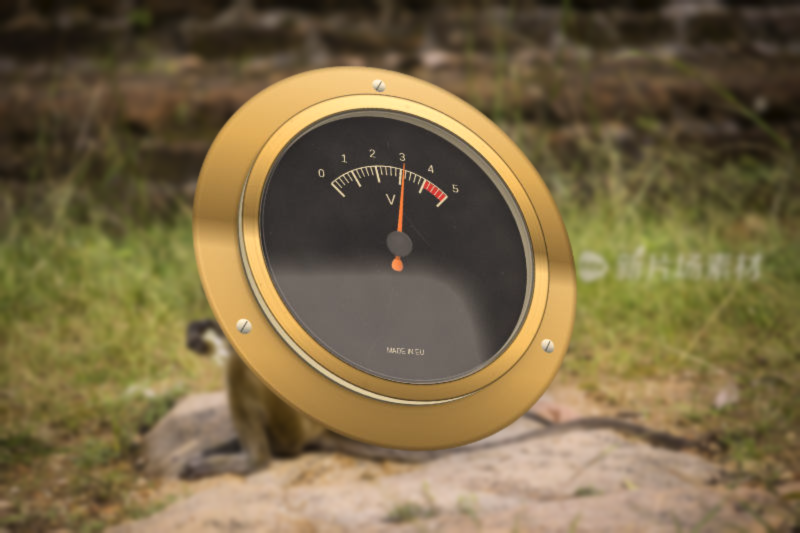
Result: 3 V
